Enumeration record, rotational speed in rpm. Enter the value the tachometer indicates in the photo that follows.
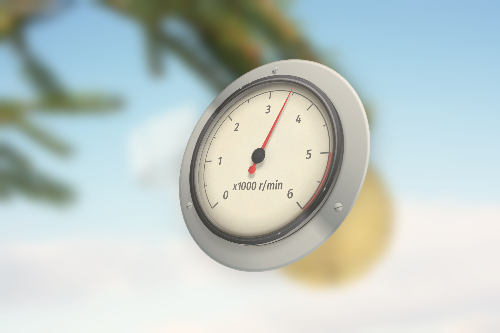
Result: 3500 rpm
